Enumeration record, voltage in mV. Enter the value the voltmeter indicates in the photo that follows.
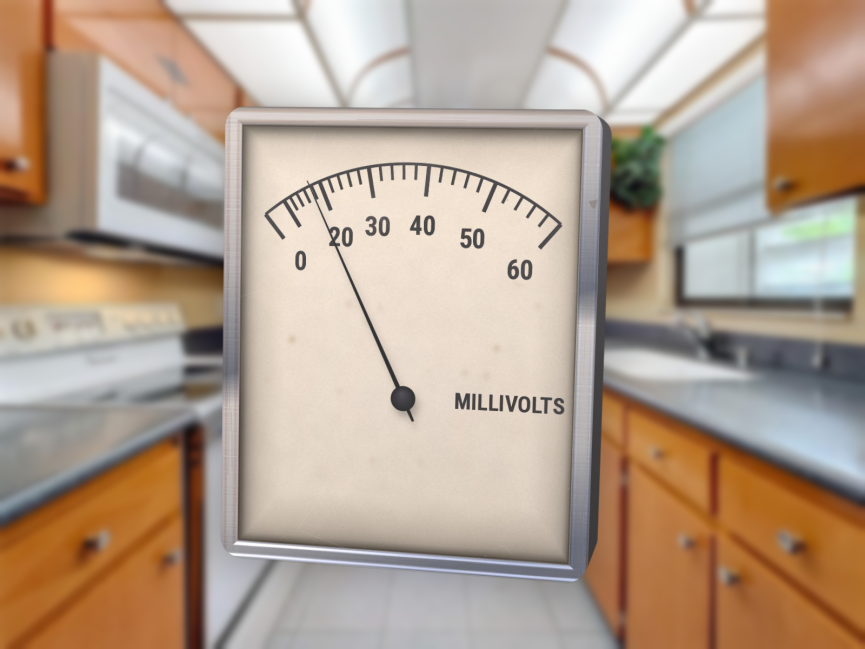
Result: 18 mV
